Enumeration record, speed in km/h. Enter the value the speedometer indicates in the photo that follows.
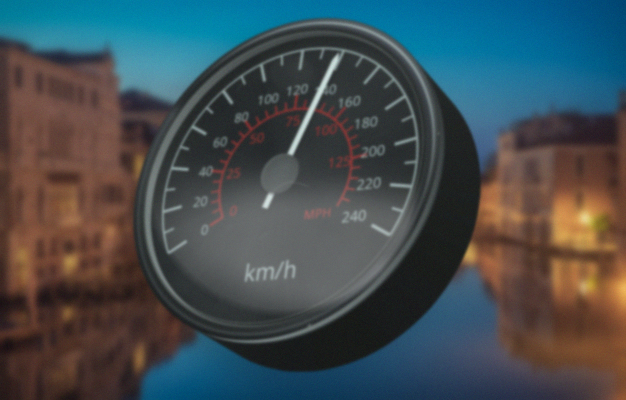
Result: 140 km/h
